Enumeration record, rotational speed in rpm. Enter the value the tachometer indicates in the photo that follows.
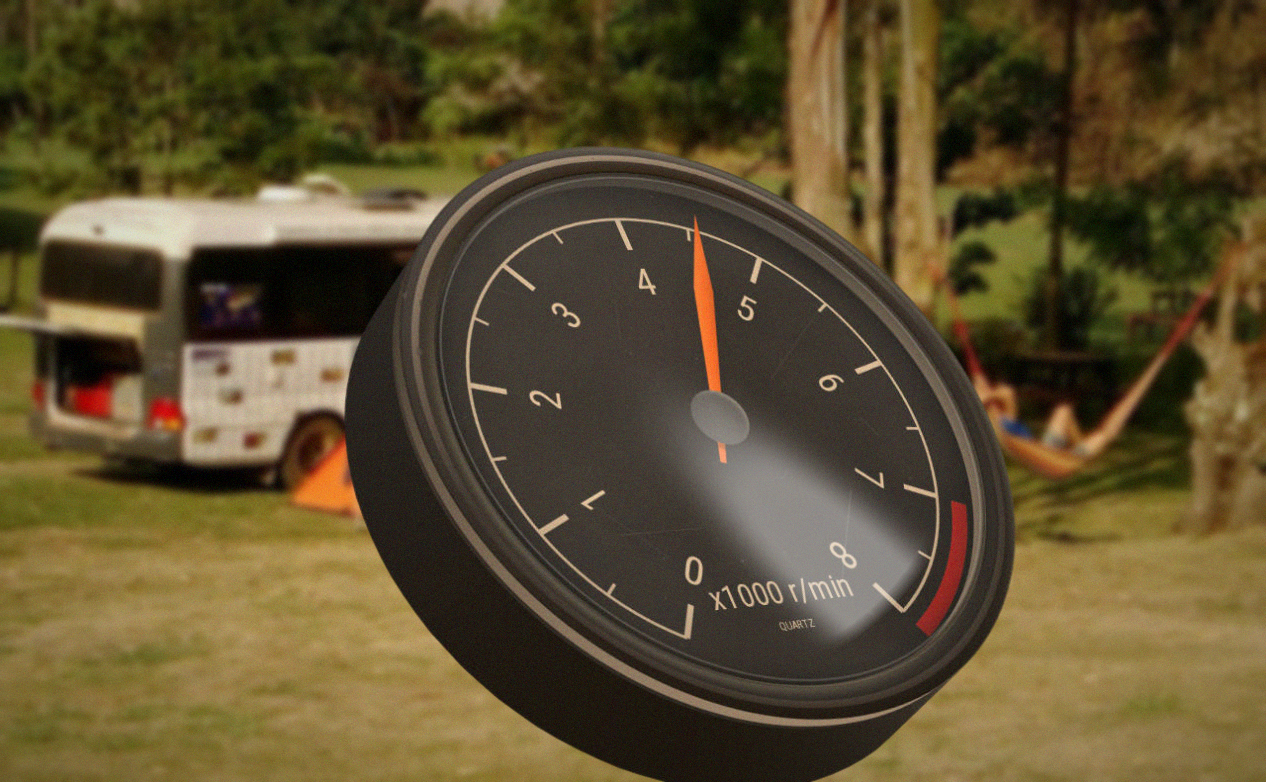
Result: 4500 rpm
